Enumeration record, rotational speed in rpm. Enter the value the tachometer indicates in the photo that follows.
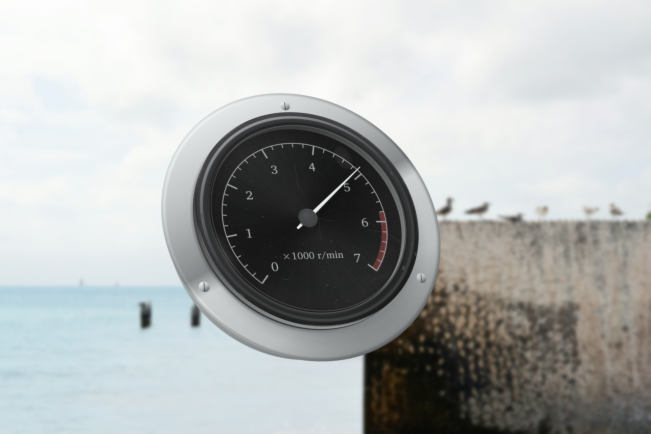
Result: 4900 rpm
